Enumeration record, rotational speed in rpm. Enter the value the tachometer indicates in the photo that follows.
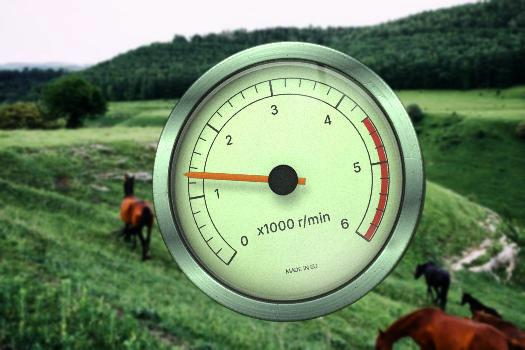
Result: 1300 rpm
